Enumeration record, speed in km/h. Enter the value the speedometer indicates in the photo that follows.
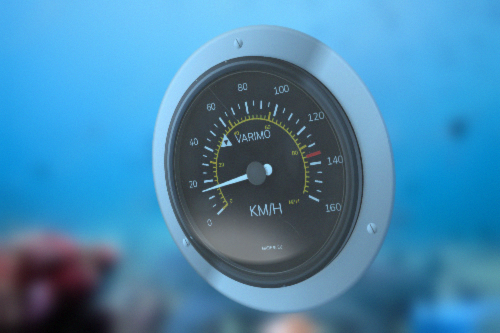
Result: 15 km/h
